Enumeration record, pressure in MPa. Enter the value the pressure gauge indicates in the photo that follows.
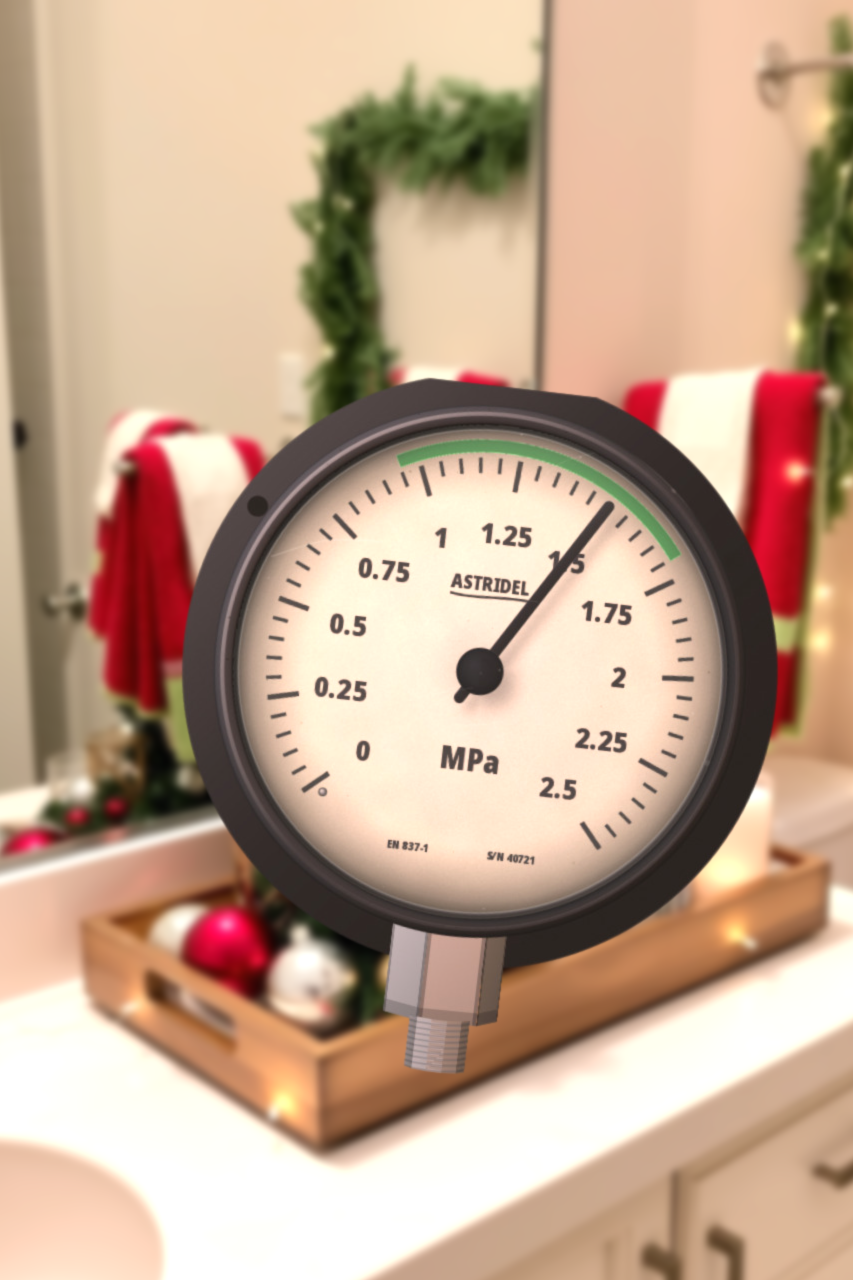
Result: 1.5 MPa
